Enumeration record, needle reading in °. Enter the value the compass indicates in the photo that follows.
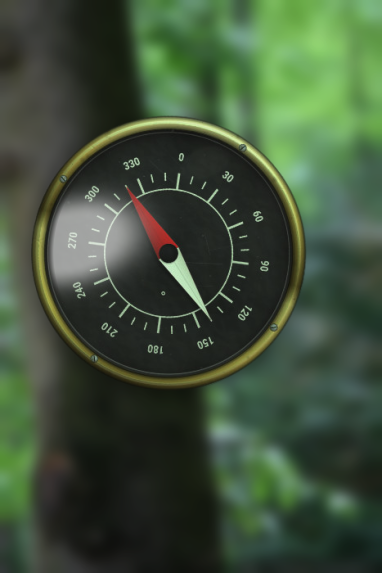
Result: 320 °
